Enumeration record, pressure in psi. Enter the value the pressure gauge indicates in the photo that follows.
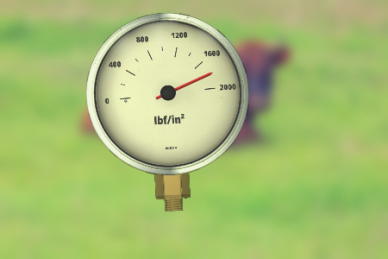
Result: 1800 psi
